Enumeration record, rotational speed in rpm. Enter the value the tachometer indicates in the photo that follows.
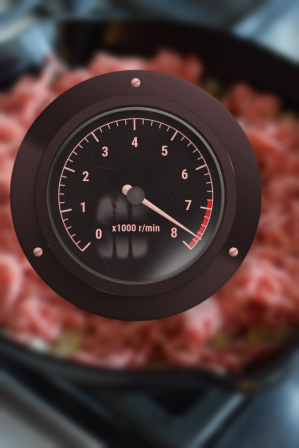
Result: 7700 rpm
